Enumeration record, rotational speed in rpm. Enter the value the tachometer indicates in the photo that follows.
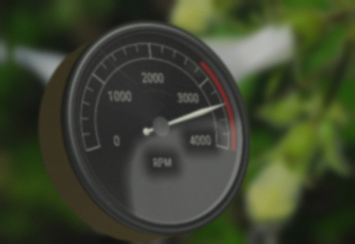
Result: 3400 rpm
